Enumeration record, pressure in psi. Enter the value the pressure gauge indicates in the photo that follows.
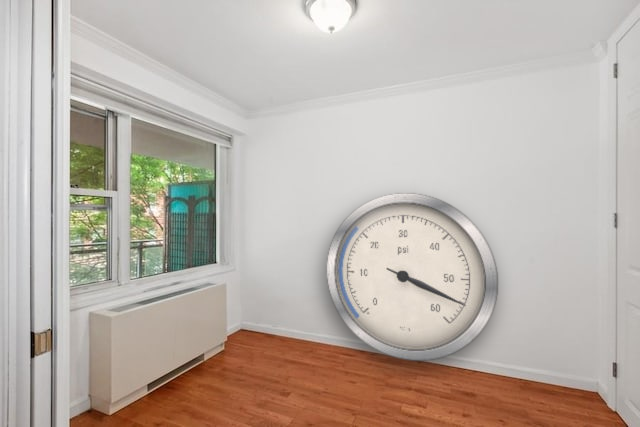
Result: 55 psi
